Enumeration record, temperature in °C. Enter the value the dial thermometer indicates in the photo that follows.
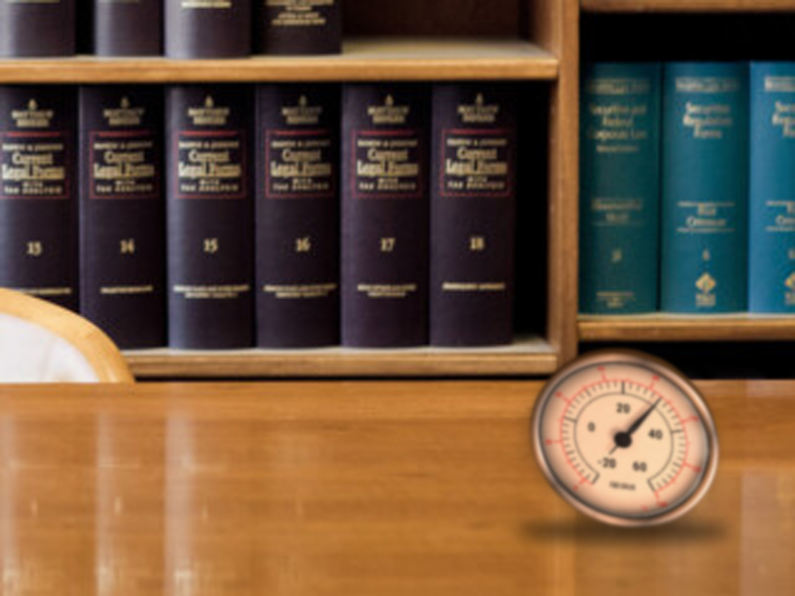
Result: 30 °C
